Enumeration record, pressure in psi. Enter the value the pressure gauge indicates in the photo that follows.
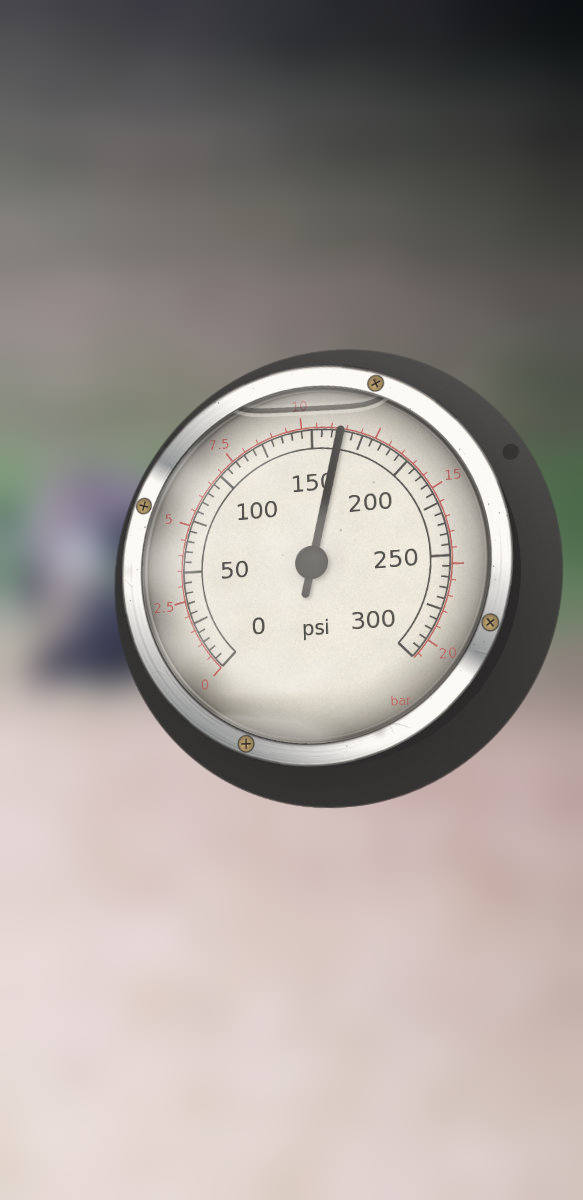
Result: 165 psi
